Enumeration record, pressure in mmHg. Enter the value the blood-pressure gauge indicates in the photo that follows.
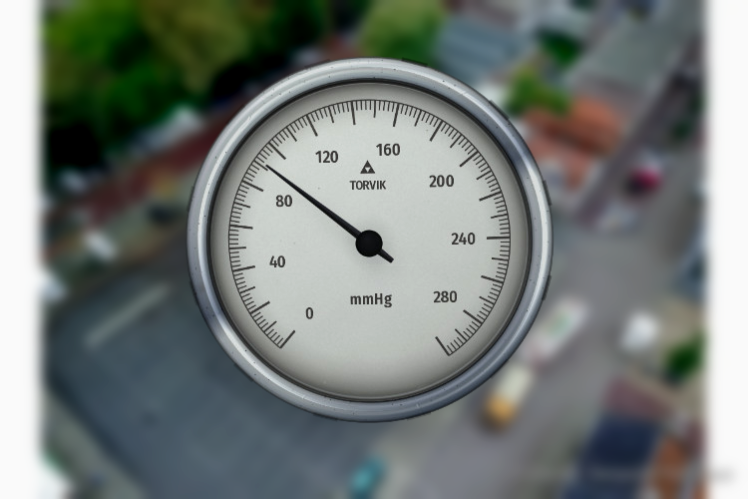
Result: 92 mmHg
